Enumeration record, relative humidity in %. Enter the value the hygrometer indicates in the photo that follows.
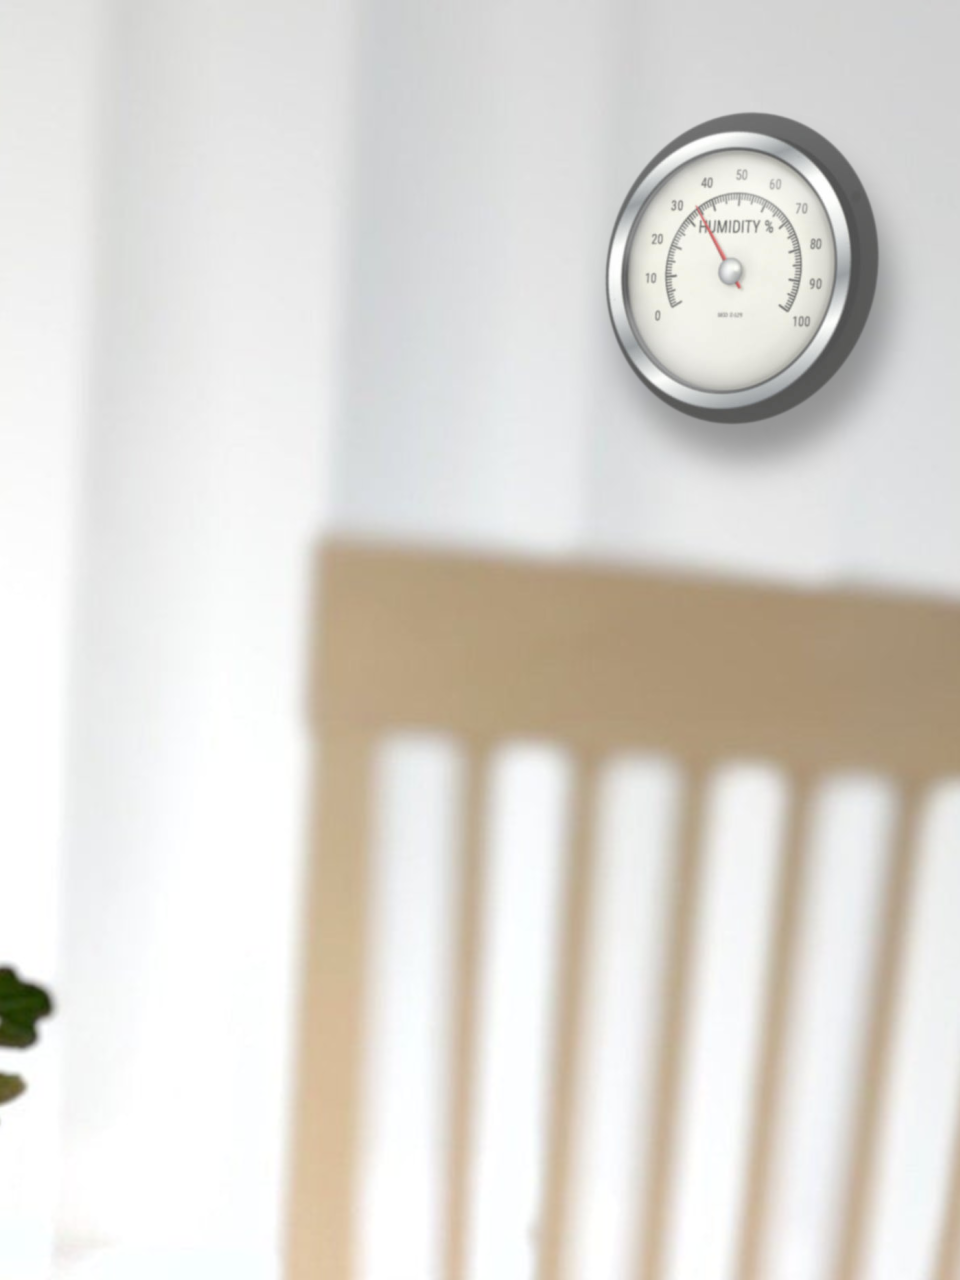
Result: 35 %
